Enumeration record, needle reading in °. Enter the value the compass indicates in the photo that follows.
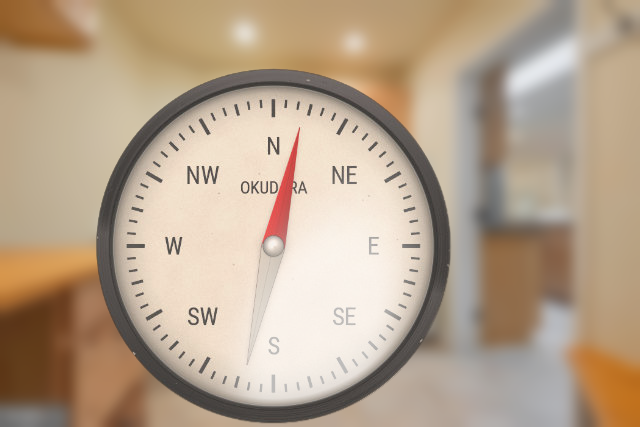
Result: 12.5 °
